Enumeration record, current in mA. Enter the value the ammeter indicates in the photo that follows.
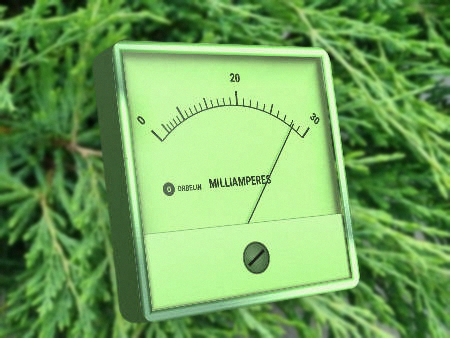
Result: 28 mA
